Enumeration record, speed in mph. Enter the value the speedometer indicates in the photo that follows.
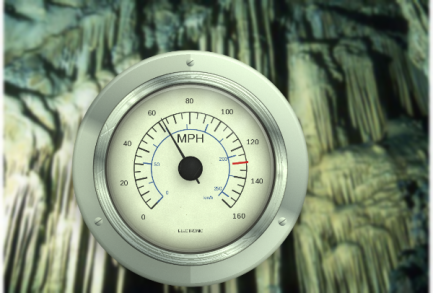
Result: 62.5 mph
